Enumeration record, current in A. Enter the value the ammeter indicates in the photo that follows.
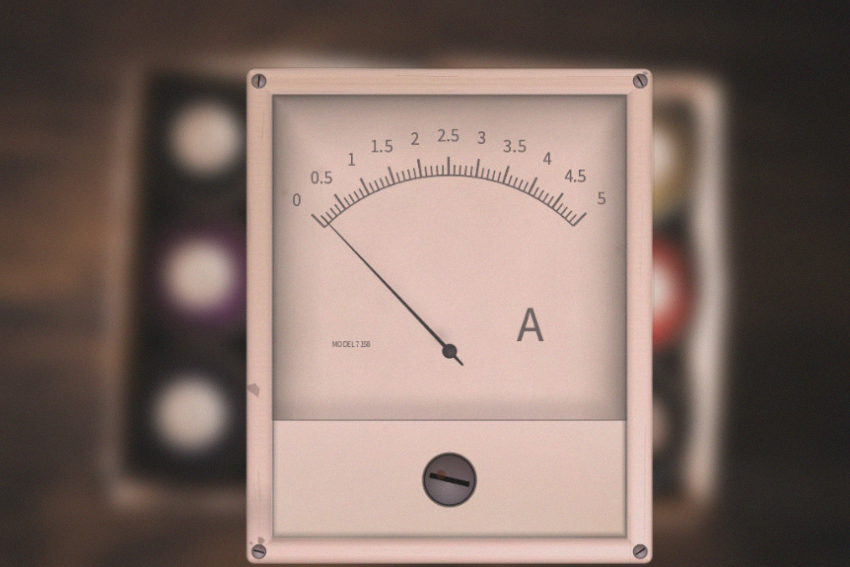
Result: 0.1 A
